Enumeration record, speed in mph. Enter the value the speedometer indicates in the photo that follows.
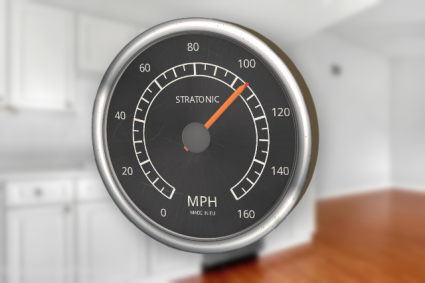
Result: 105 mph
